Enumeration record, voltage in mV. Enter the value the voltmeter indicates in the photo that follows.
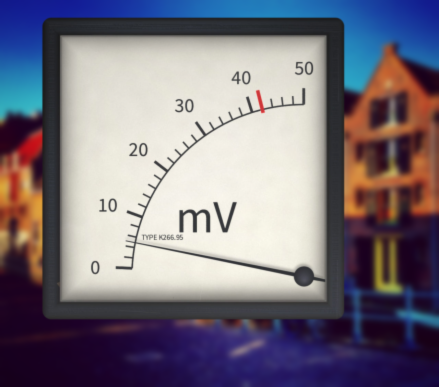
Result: 5 mV
